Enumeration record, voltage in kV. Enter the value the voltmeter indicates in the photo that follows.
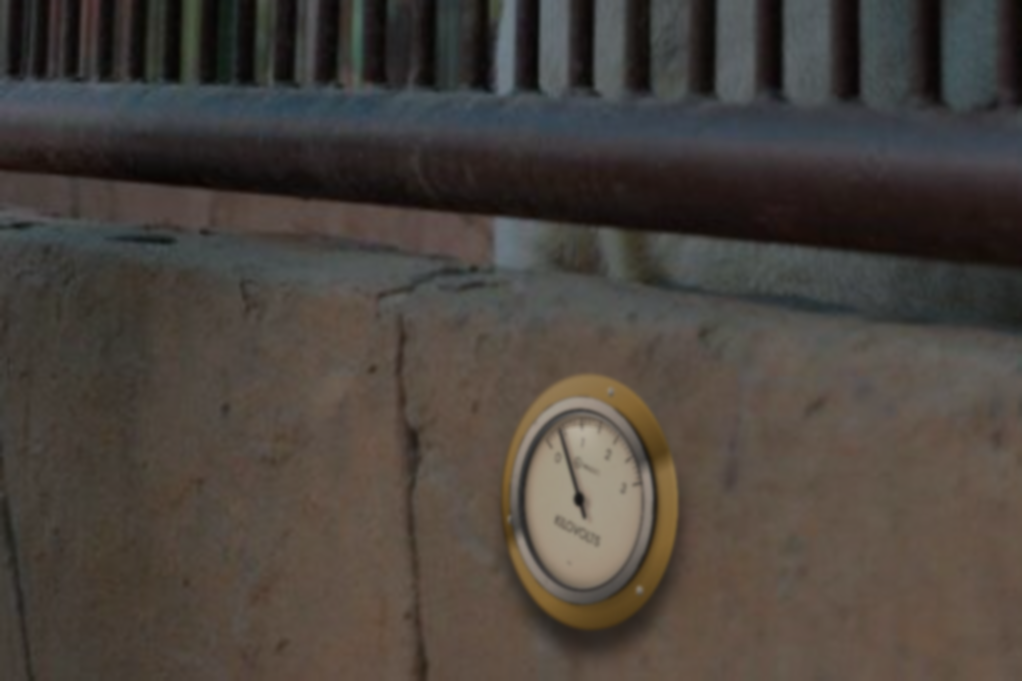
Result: 0.5 kV
